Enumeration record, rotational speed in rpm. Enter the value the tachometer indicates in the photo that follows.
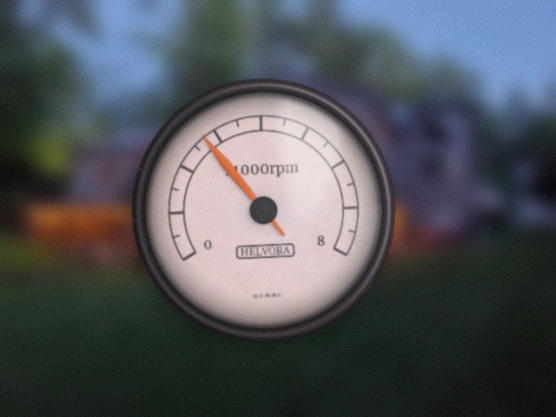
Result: 2750 rpm
